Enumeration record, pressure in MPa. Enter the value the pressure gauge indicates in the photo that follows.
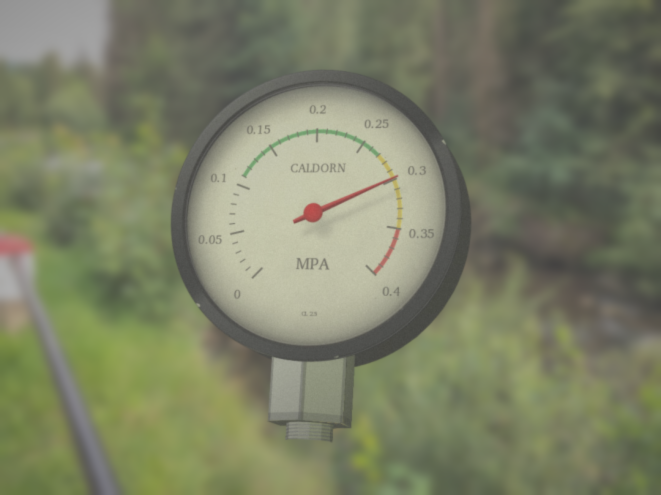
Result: 0.3 MPa
